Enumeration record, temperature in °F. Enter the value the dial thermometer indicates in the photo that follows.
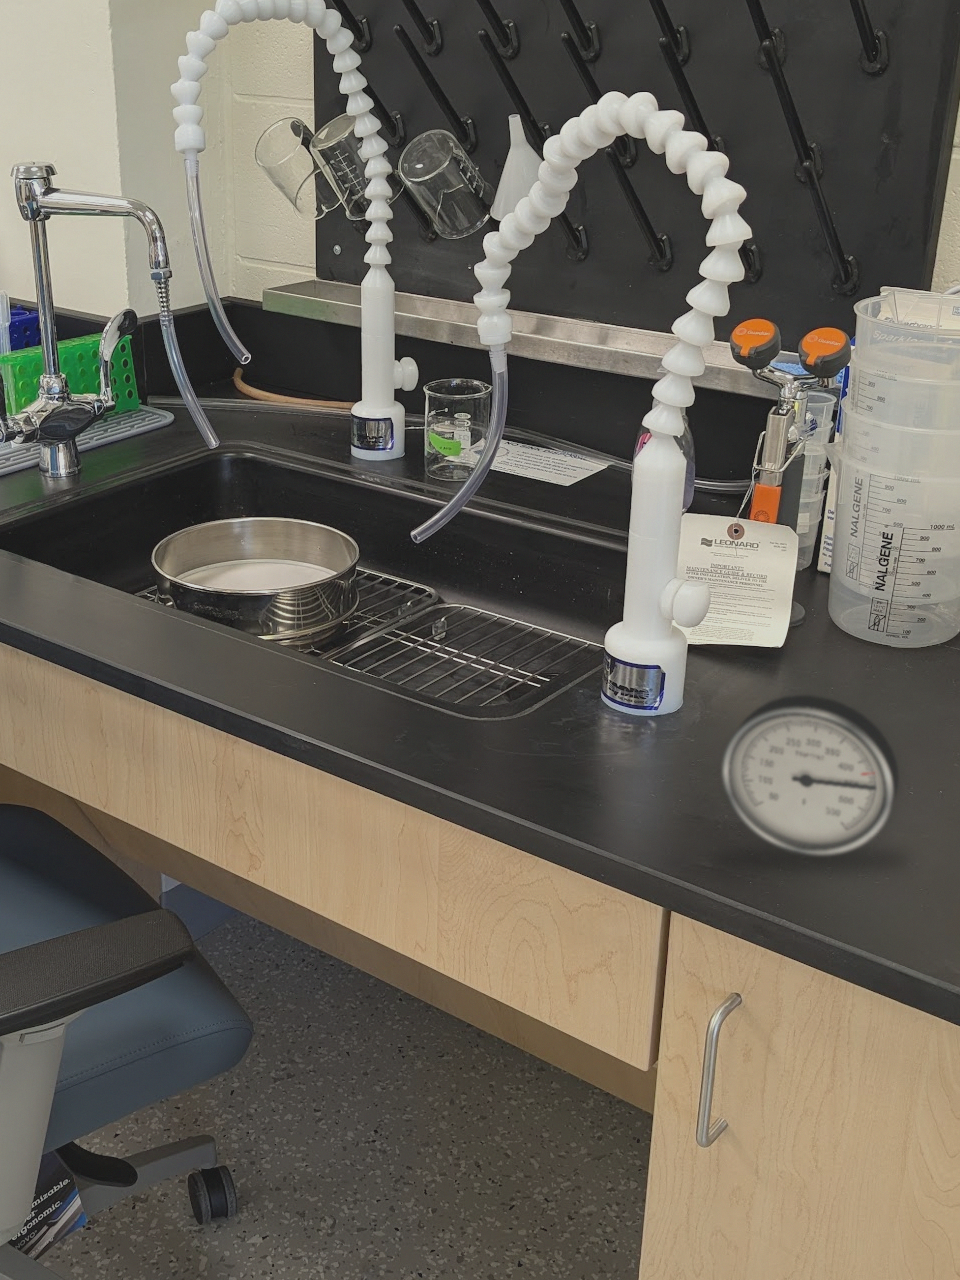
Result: 450 °F
